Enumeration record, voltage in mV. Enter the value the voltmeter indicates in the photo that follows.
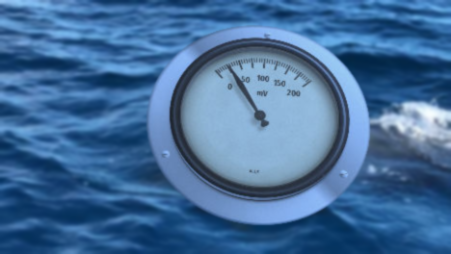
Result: 25 mV
